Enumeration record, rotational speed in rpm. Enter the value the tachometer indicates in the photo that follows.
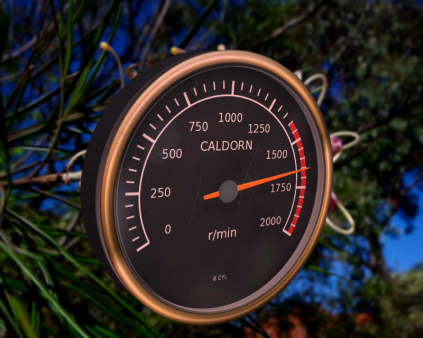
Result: 1650 rpm
